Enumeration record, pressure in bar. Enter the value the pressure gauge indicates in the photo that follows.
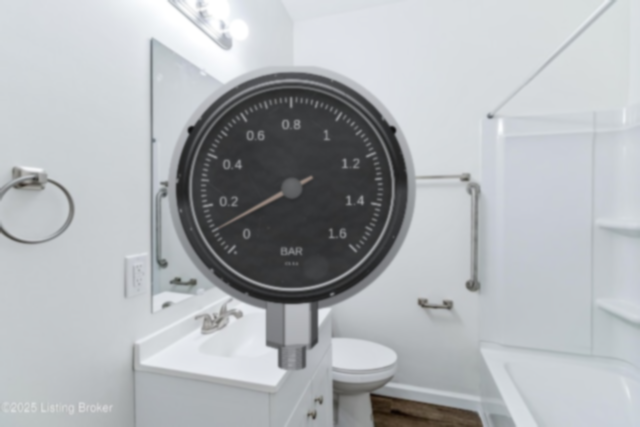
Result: 0.1 bar
